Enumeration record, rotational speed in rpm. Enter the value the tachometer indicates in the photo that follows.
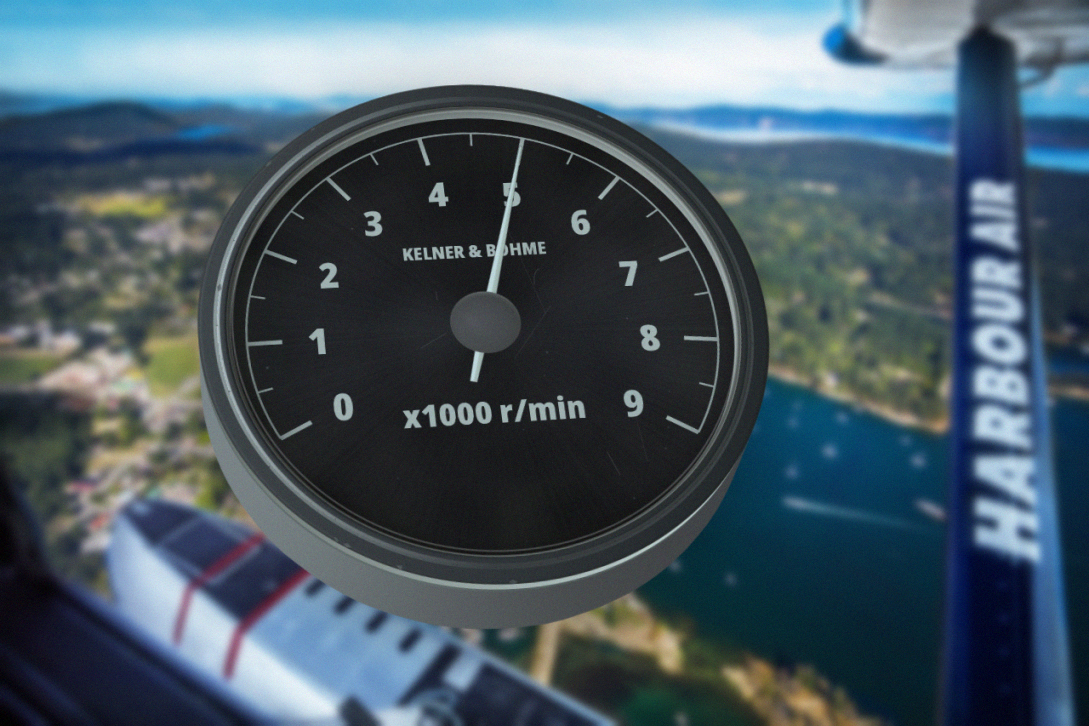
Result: 5000 rpm
